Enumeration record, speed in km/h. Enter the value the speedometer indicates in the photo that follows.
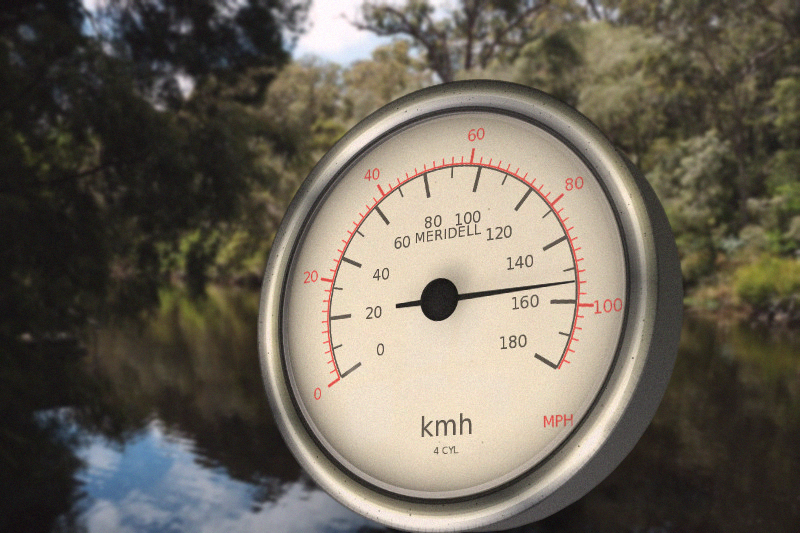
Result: 155 km/h
